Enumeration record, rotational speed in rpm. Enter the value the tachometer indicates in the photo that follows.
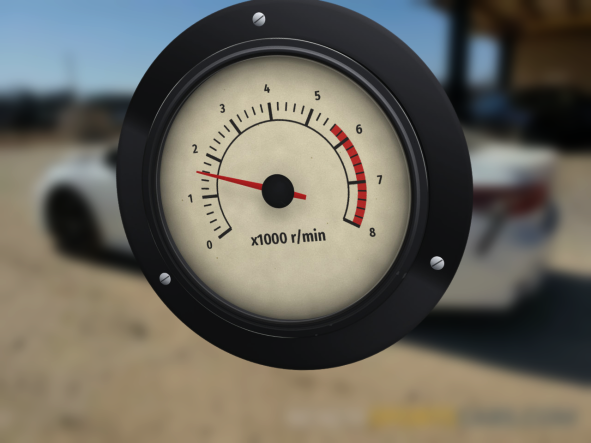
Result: 1600 rpm
